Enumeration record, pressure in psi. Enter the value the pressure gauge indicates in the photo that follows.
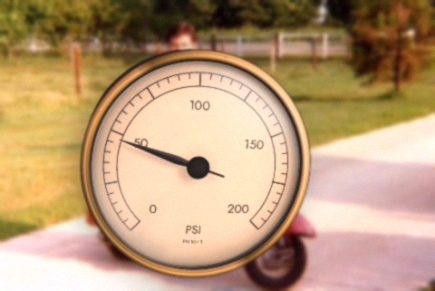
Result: 47.5 psi
